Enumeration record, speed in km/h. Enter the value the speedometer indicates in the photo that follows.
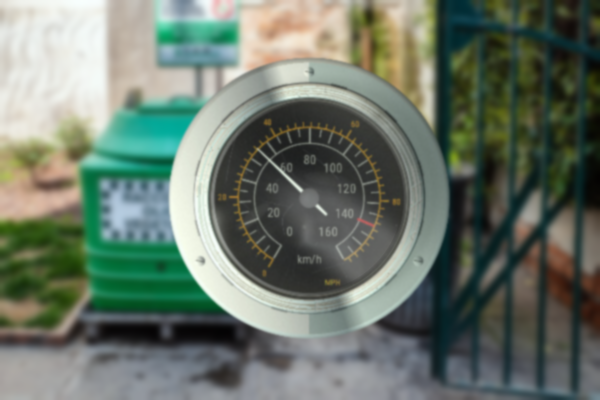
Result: 55 km/h
